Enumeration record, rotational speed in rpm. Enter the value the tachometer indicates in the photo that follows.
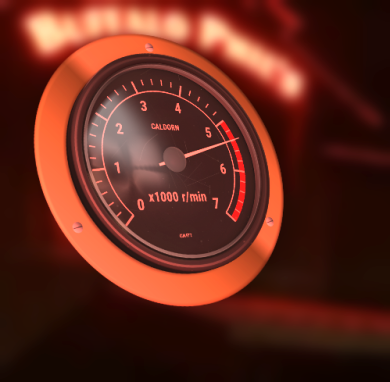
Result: 5400 rpm
